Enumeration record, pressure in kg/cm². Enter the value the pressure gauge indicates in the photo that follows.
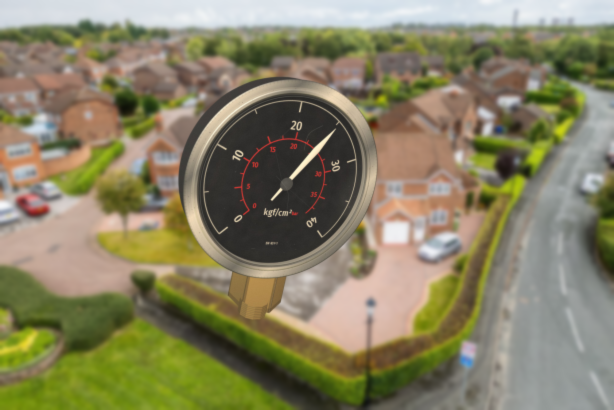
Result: 25 kg/cm²
